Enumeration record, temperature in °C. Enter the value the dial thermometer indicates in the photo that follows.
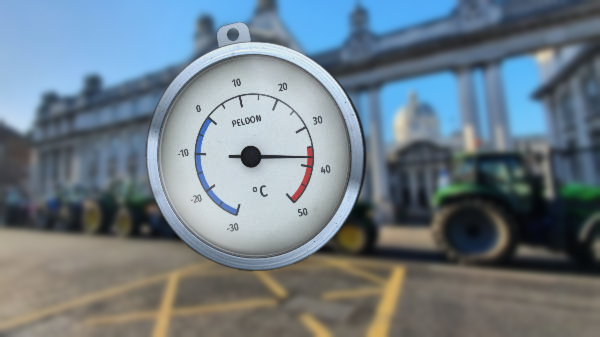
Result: 37.5 °C
